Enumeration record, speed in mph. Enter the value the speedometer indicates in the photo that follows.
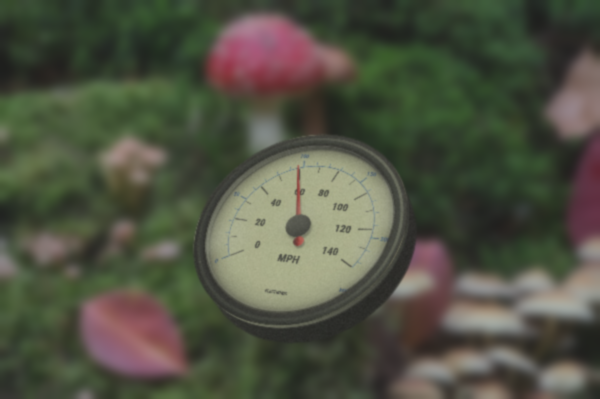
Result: 60 mph
